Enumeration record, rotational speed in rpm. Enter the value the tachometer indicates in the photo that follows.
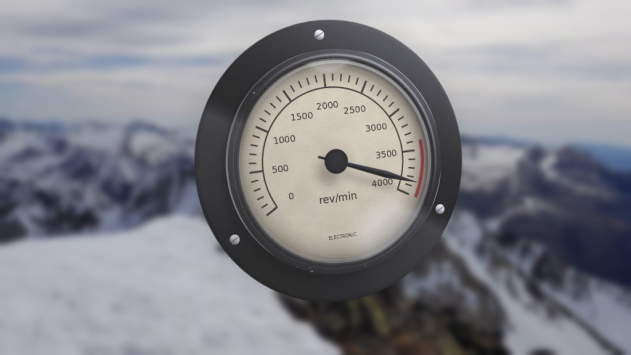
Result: 3850 rpm
